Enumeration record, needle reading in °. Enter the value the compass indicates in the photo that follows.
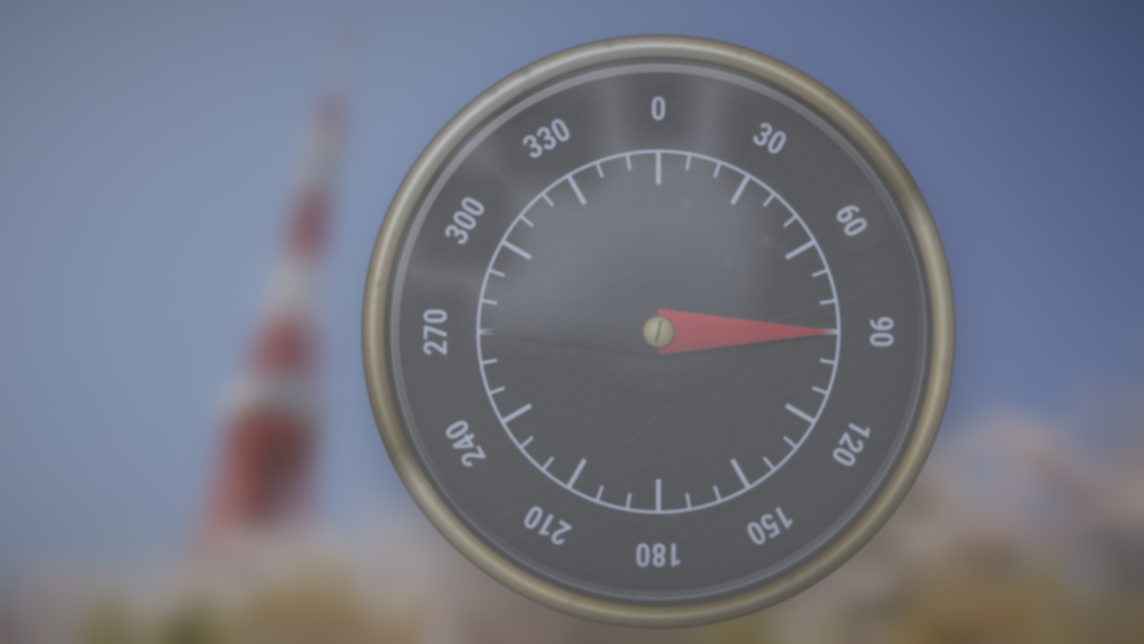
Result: 90 °
